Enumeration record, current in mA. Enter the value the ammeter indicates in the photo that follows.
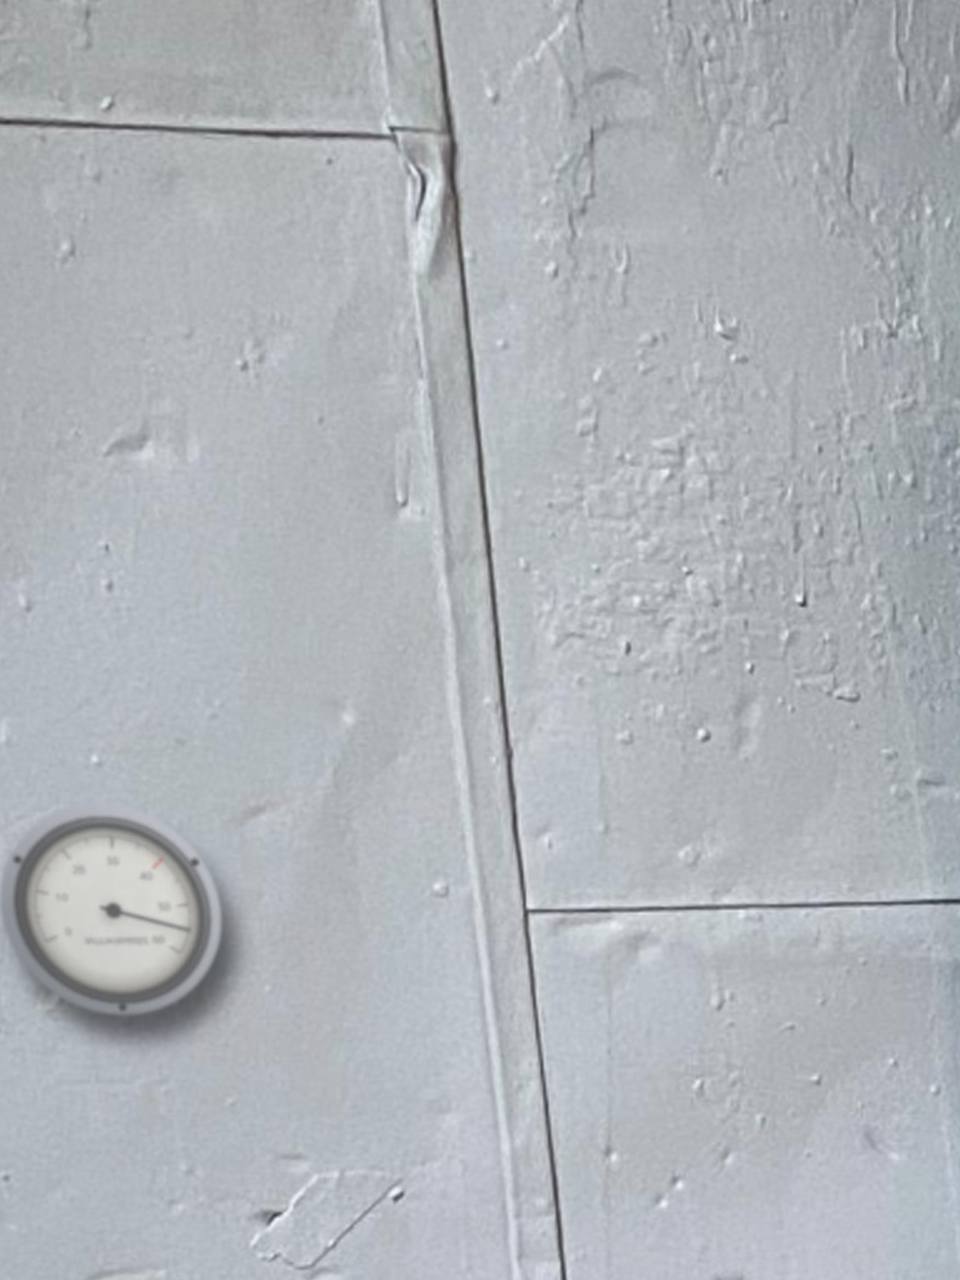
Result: 55 mA
